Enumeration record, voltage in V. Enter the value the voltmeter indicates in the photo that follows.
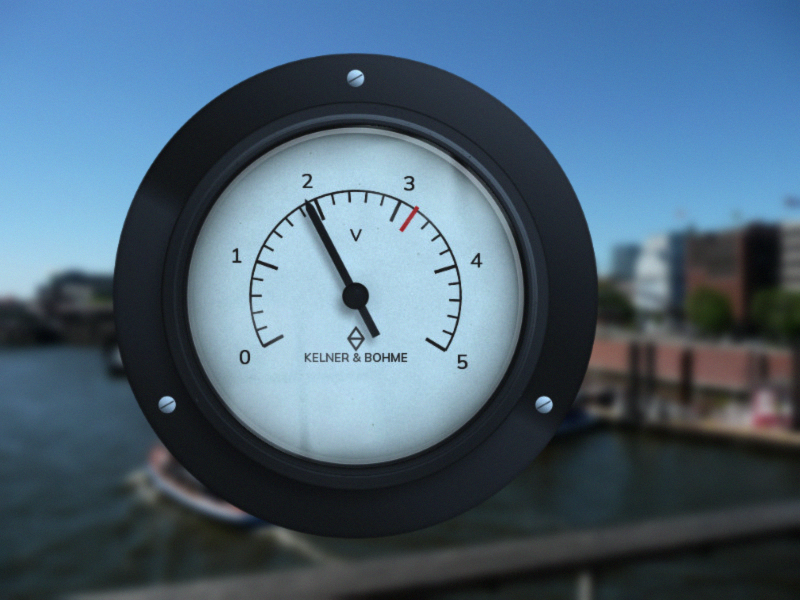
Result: 1.9 V
